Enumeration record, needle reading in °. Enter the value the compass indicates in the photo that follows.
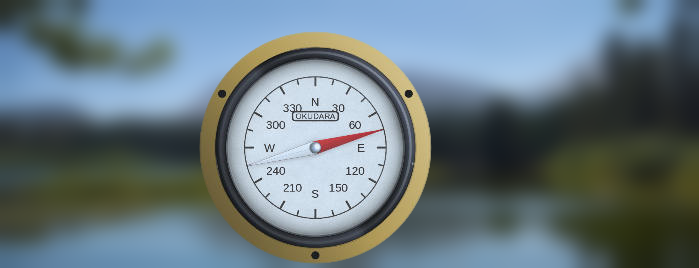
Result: 75 °
